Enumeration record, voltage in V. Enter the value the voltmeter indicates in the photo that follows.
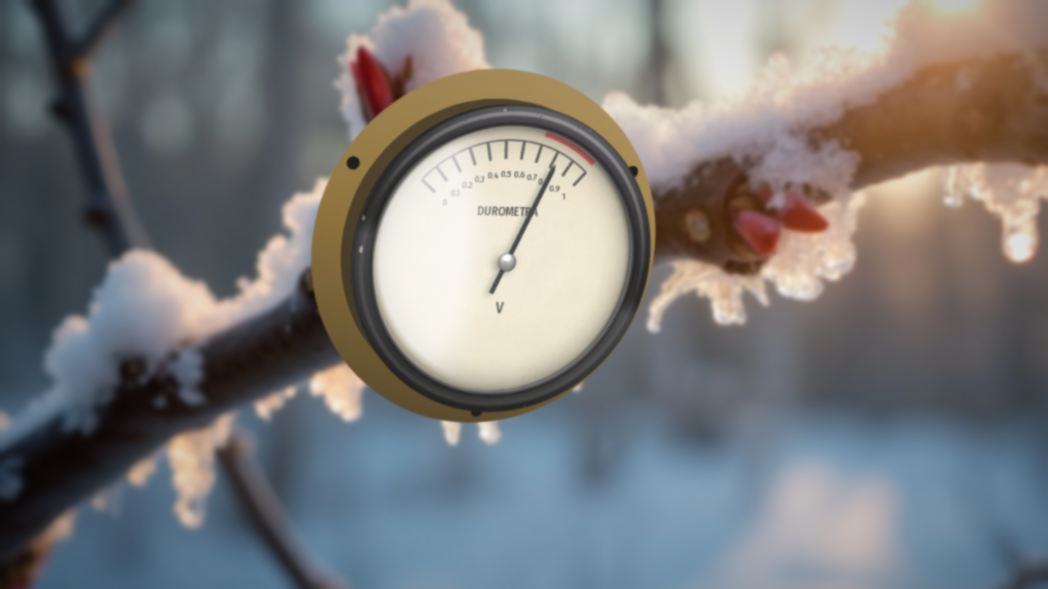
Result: 0.8 V
